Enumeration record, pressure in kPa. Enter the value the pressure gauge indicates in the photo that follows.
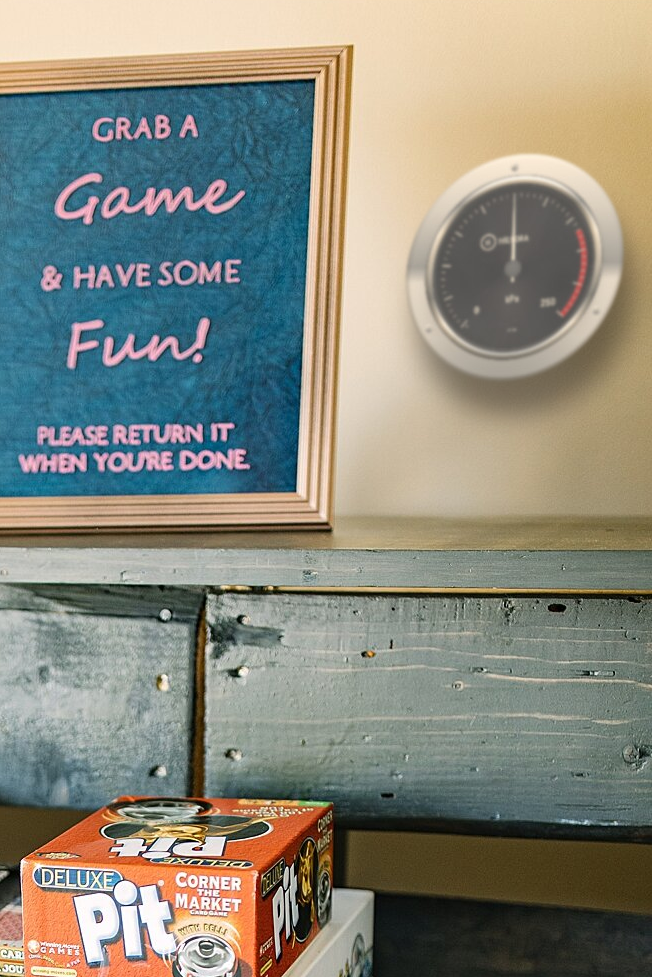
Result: 125 kPa
